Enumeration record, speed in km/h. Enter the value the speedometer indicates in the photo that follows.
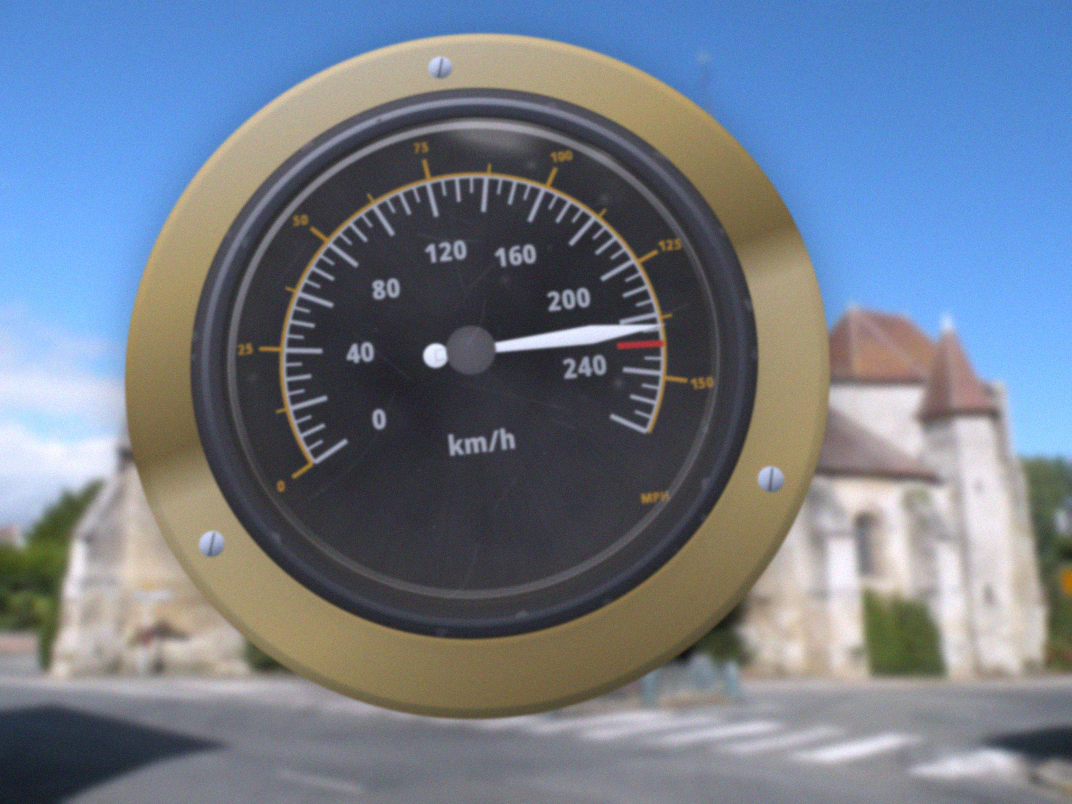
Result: 225 km/h
